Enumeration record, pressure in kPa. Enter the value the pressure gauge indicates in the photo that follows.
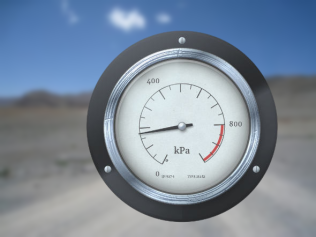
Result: 175 kPa
